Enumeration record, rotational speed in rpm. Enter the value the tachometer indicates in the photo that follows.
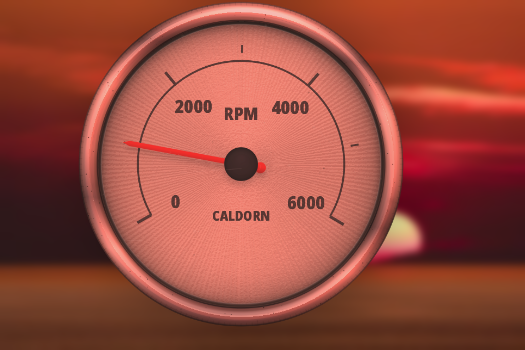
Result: 1000 rpm
